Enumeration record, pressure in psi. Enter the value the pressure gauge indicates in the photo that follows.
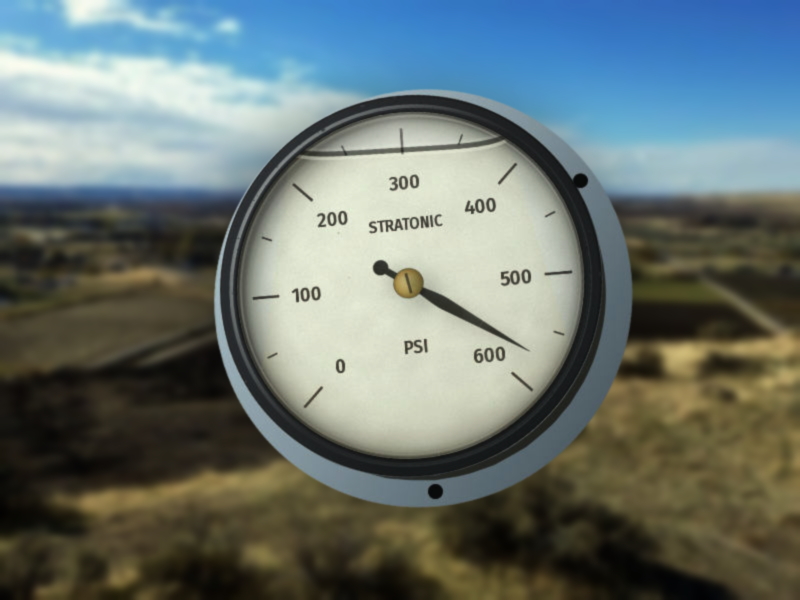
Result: 575 psi
